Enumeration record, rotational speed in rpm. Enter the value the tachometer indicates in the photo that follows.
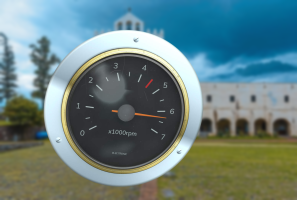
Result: 6250 rpm
